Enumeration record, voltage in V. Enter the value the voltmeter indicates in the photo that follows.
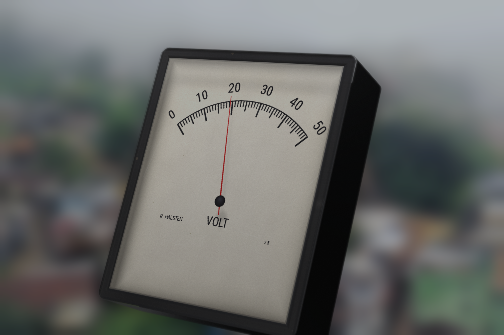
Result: 20 V
